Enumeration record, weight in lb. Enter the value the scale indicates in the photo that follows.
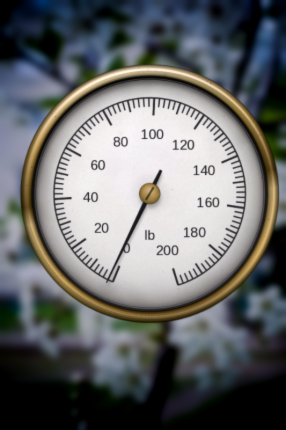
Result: 2 lb
